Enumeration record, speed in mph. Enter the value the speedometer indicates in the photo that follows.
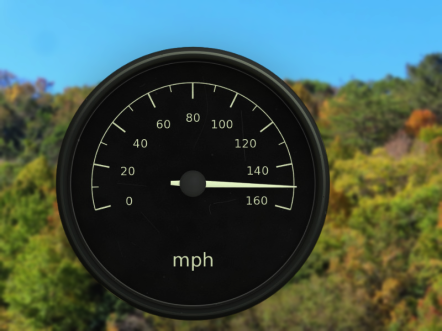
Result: 150 mph
